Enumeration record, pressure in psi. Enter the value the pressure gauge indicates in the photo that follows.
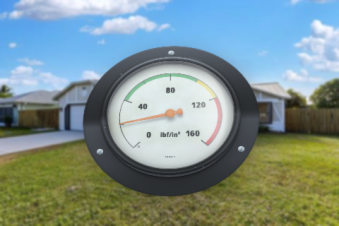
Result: 20 psi
